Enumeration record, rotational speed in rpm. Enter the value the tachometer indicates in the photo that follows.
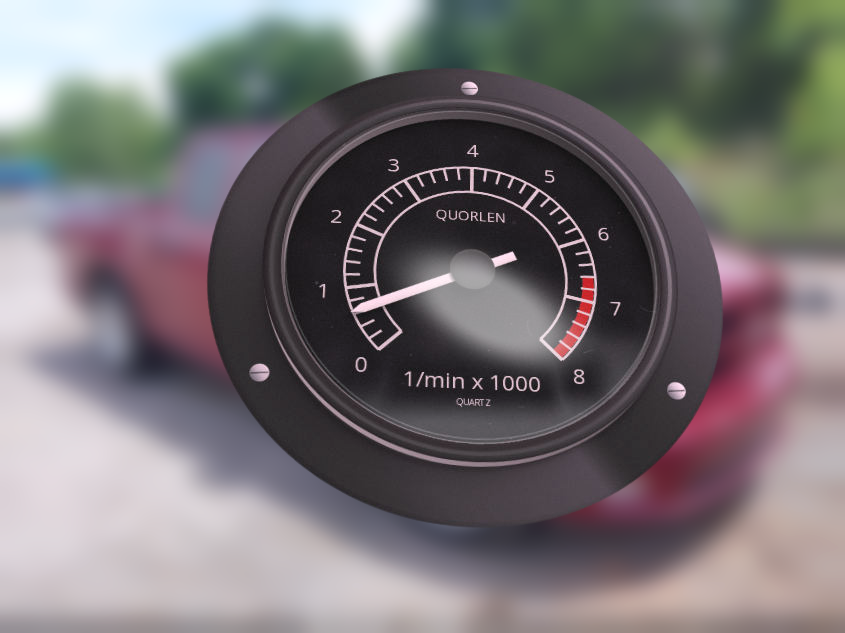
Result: 600 rpm
